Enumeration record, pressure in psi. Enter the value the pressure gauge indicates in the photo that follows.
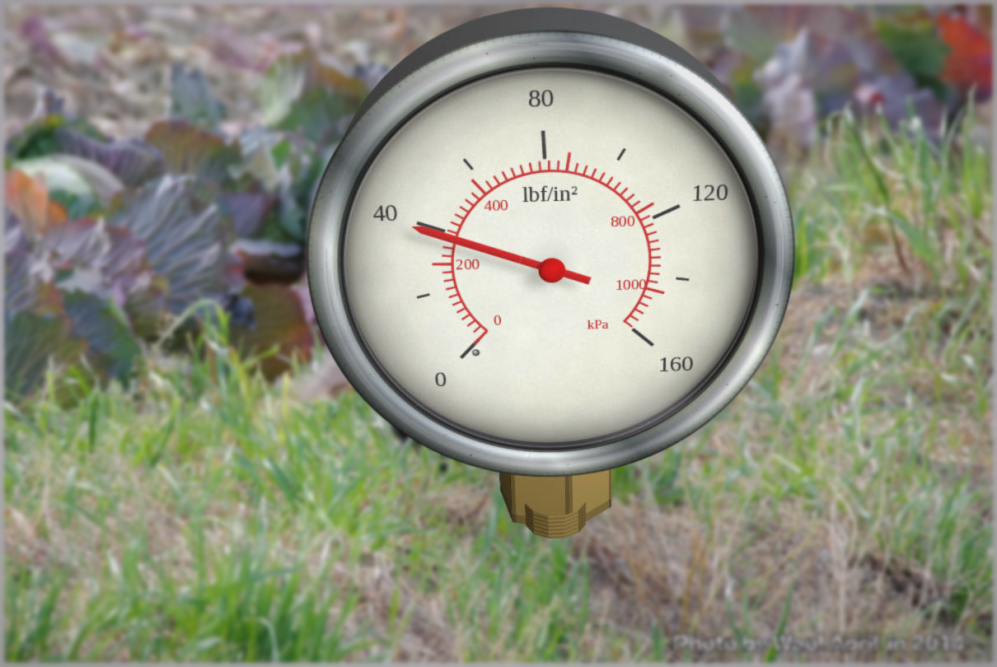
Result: 40 psi
